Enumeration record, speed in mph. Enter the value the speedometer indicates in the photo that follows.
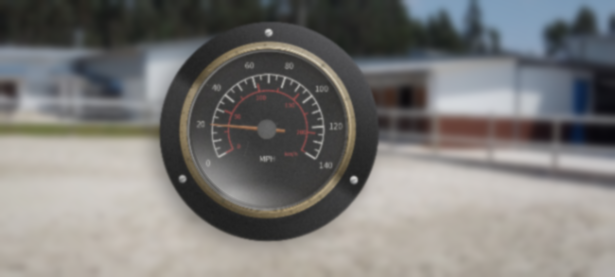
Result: 20 mph
